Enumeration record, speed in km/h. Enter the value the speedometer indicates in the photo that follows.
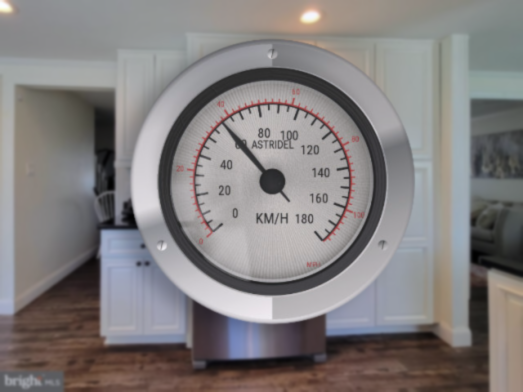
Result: 60 km/h
